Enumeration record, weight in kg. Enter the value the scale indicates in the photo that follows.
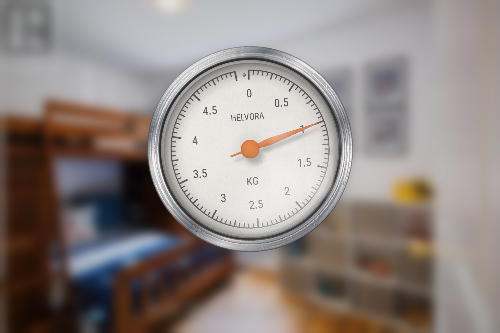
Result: 1 kg
